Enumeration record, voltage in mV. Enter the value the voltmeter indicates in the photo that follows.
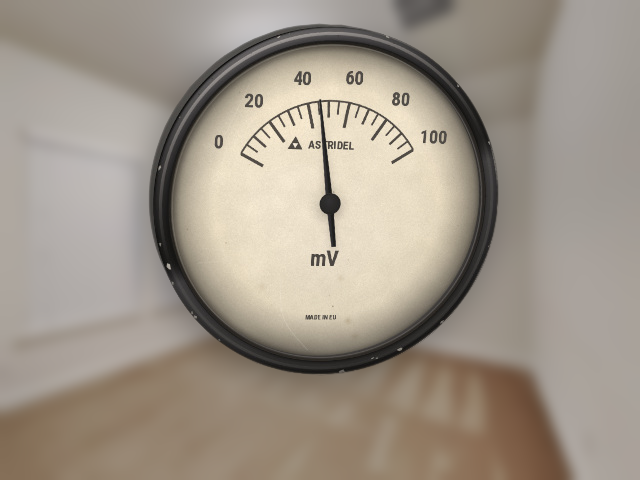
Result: 45 mV
